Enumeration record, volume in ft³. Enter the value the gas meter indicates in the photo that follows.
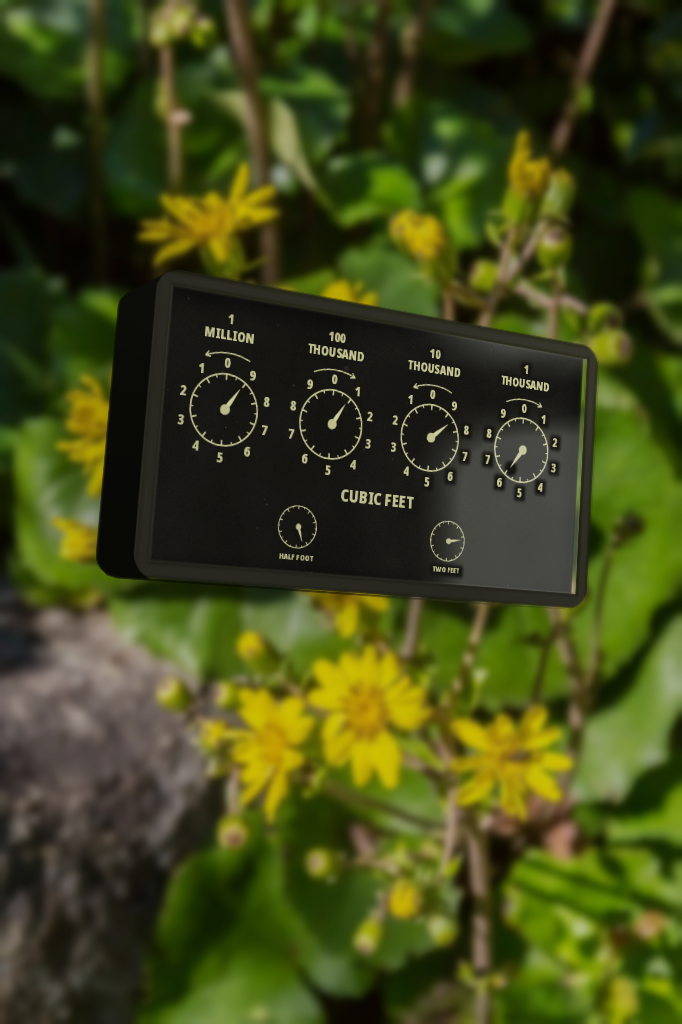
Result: 908600 ft³
